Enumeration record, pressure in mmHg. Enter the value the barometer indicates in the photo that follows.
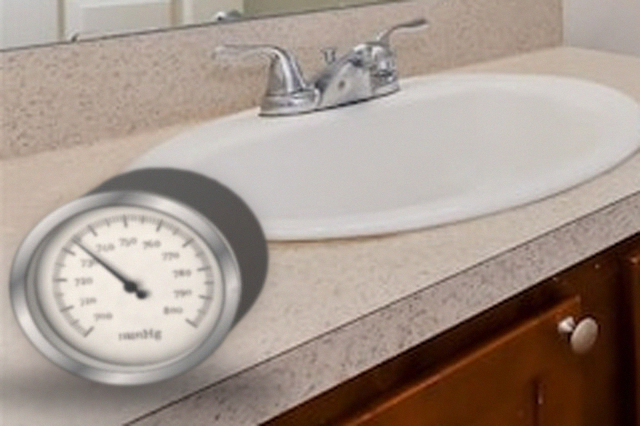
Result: 735 mmHg
